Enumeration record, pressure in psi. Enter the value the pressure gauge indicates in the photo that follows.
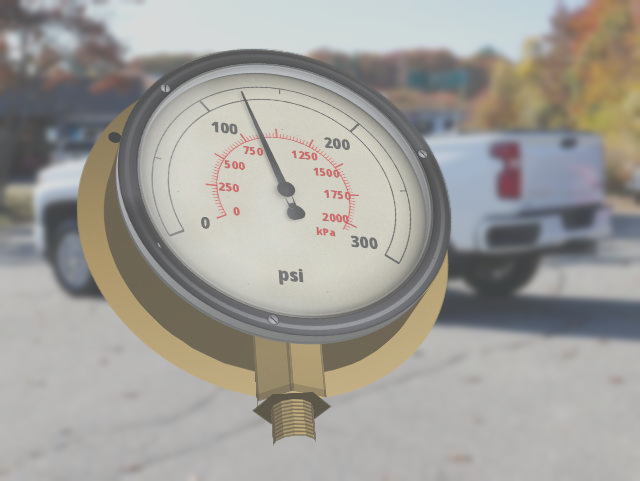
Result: 125 psi
